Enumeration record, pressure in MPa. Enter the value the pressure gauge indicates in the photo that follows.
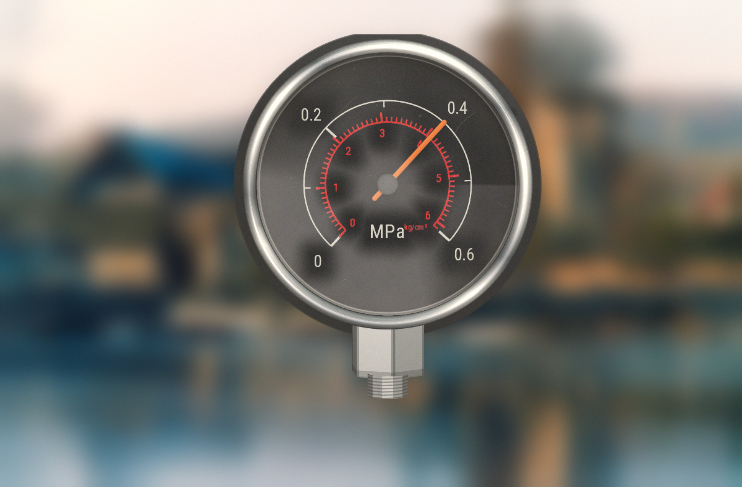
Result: 0.4 MPa
